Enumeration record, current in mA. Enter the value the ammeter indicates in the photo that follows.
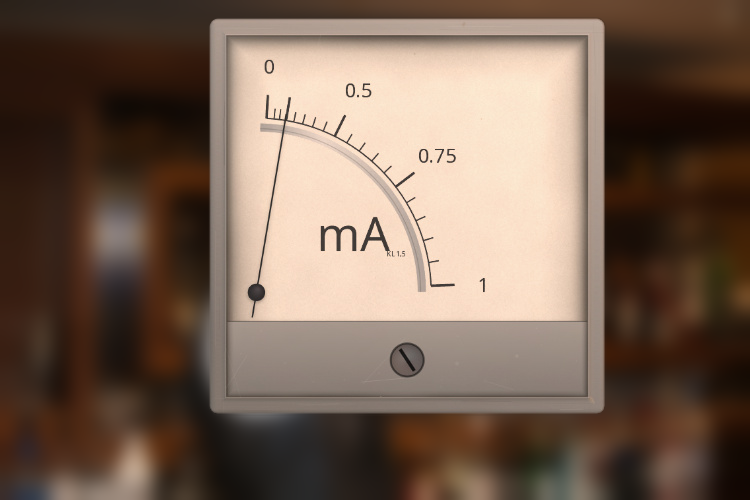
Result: 0.25 mA
